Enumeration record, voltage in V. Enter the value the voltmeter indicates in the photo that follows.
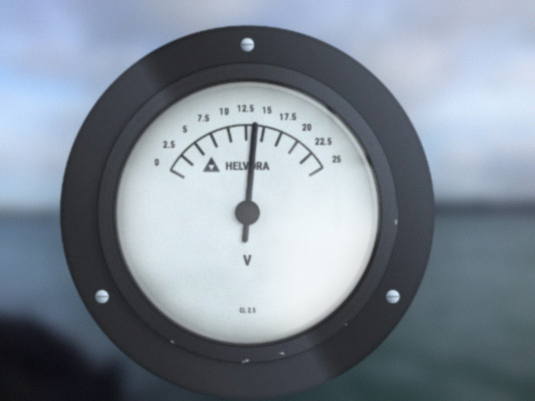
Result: 13.75 V
